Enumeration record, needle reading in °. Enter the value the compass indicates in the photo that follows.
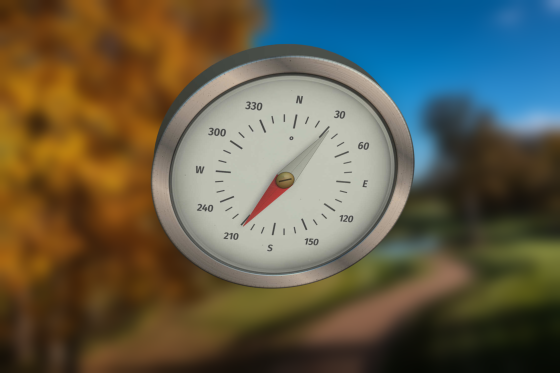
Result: 210 °
